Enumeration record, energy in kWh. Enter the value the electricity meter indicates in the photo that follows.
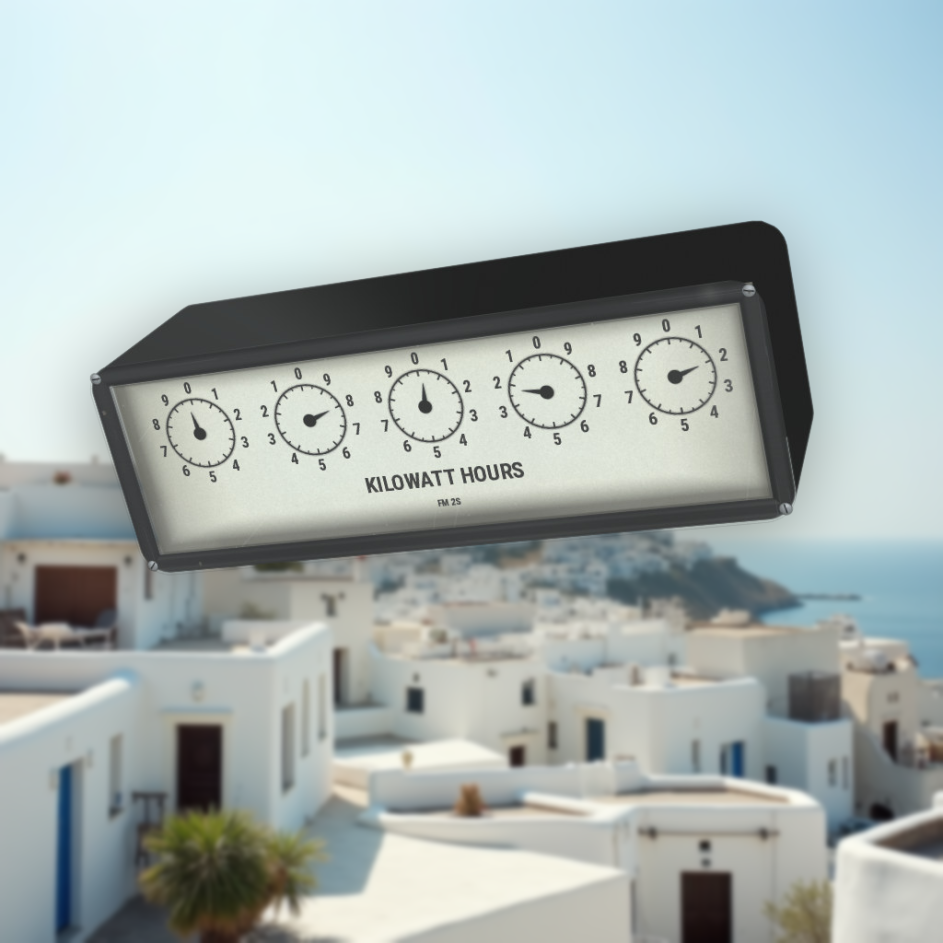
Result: 98022 kWh
